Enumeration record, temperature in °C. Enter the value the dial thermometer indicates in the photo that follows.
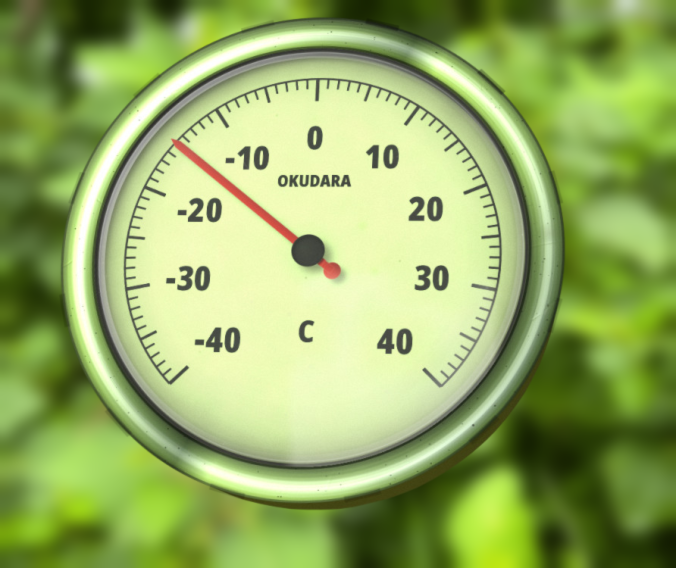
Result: -15 °C
